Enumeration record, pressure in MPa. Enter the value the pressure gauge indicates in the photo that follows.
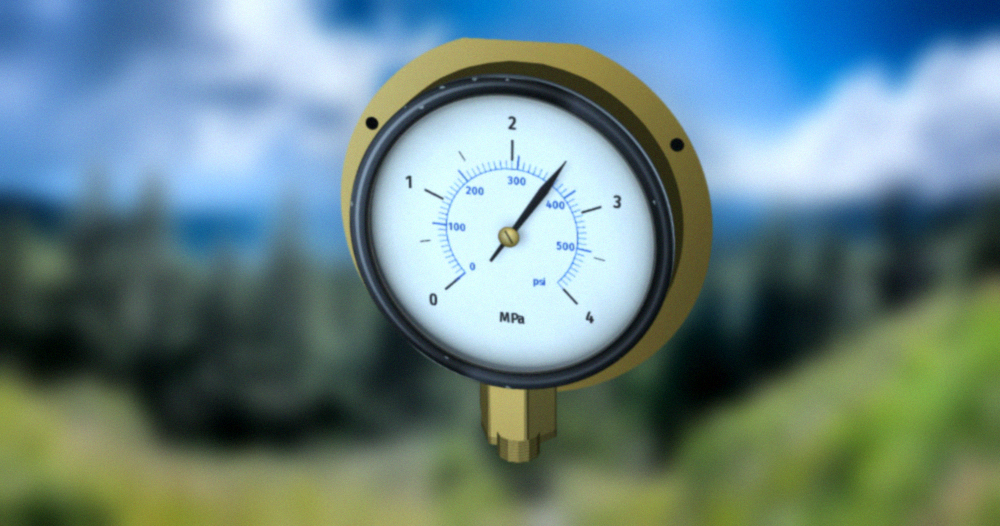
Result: 2.5 MPa
